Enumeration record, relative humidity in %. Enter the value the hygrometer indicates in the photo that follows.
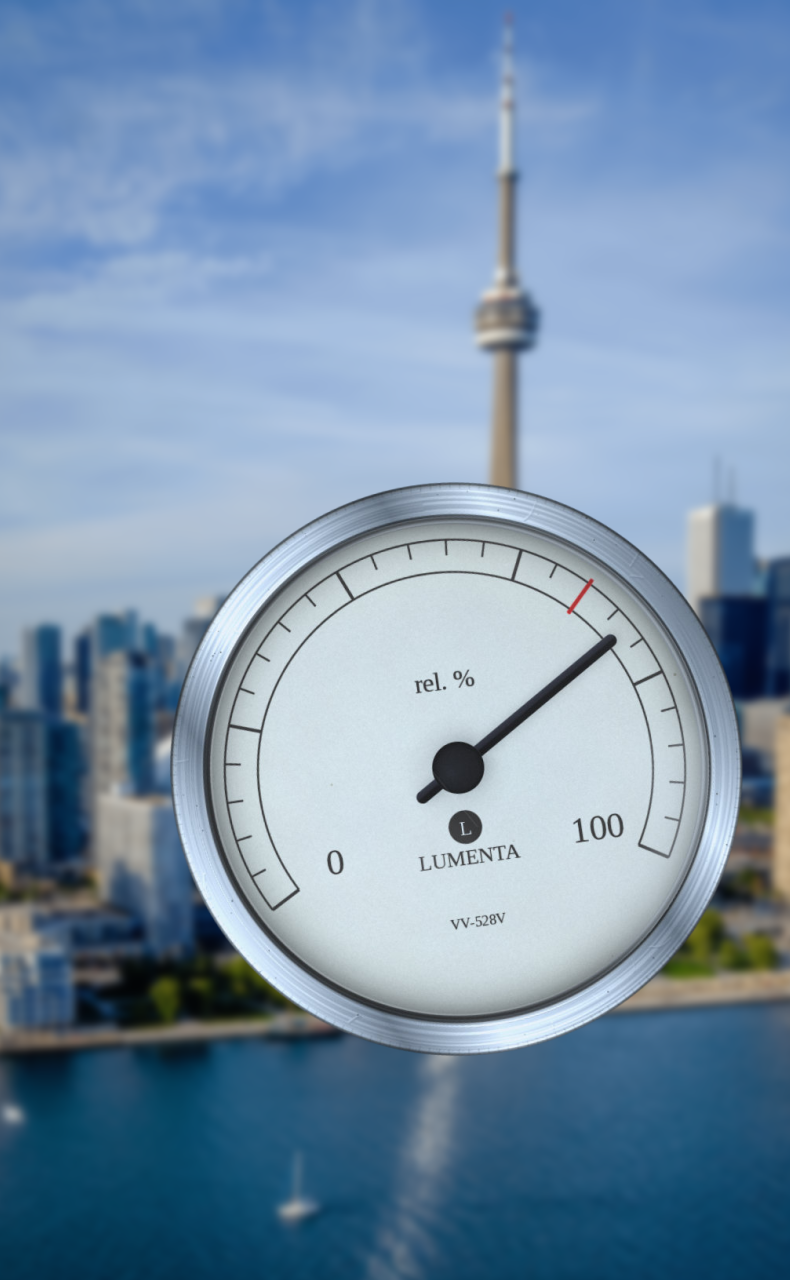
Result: 74 %
